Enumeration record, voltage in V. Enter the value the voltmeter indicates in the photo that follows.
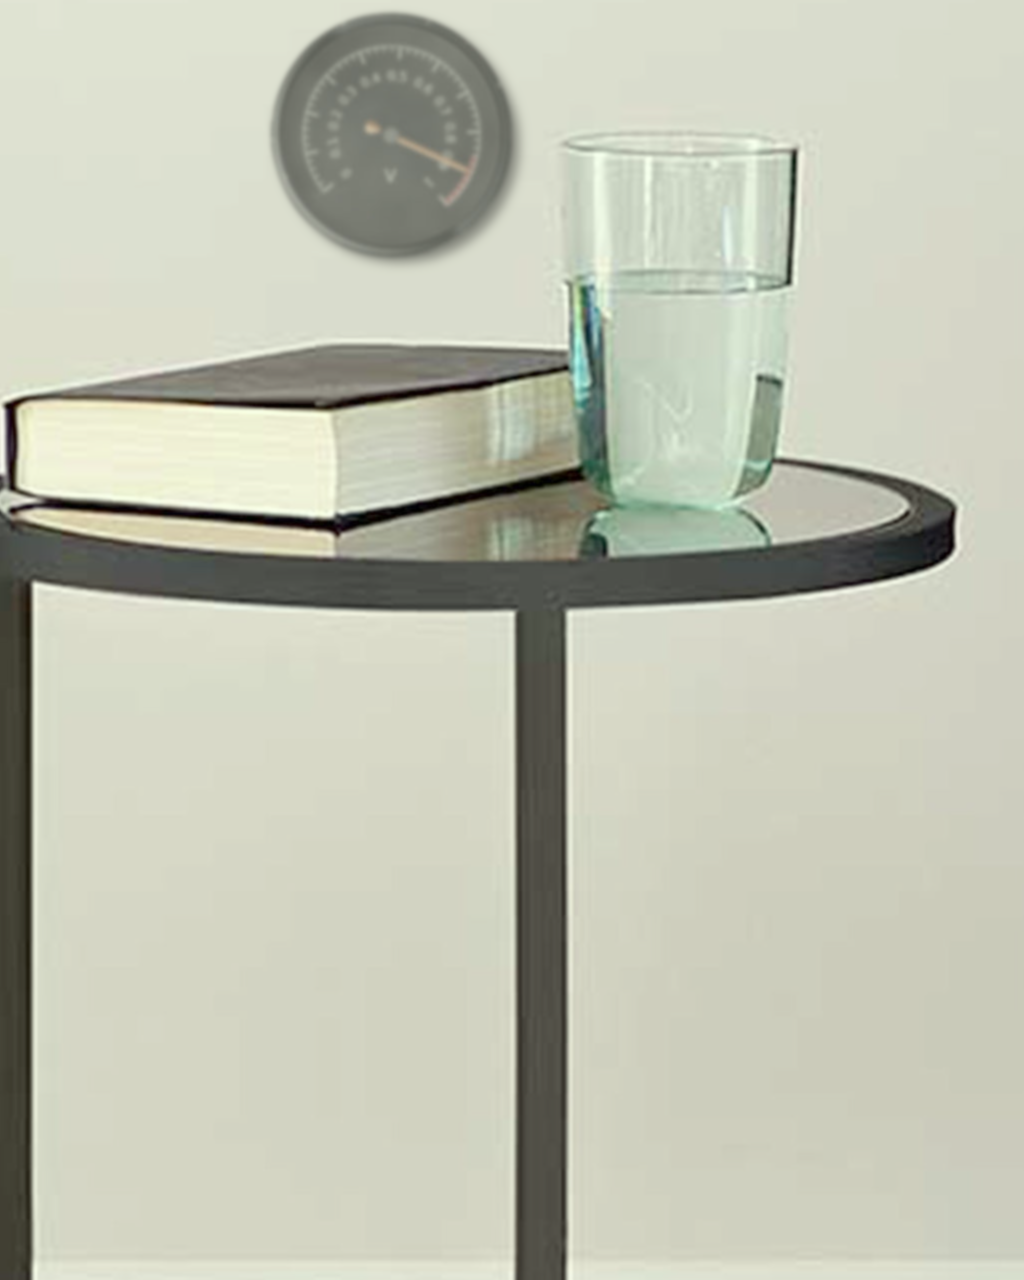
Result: 0.9 V
